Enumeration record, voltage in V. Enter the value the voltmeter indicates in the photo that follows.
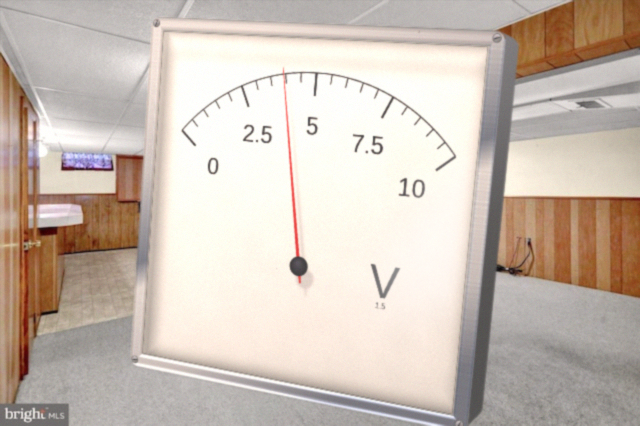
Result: 4 V
